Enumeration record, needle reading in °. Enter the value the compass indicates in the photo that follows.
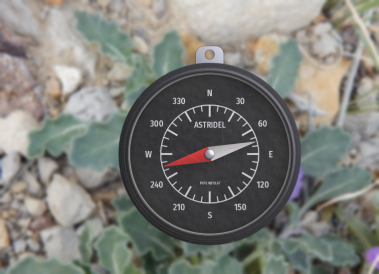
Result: 255 °
